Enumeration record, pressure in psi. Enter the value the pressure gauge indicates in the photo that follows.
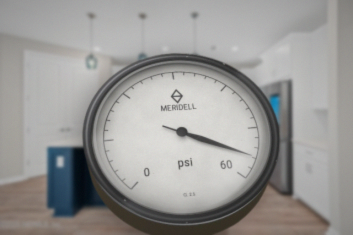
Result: 56 psi
